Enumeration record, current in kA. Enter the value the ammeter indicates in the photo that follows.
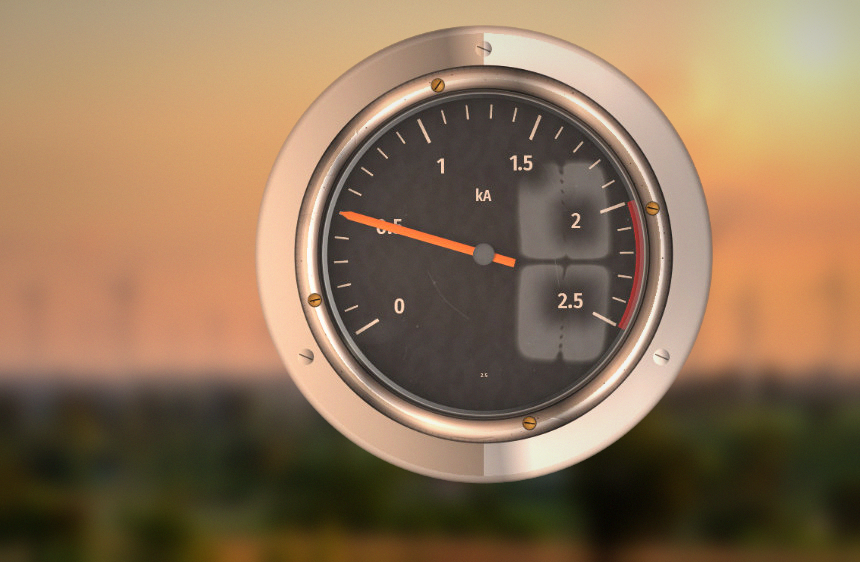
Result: 0.5 kA
